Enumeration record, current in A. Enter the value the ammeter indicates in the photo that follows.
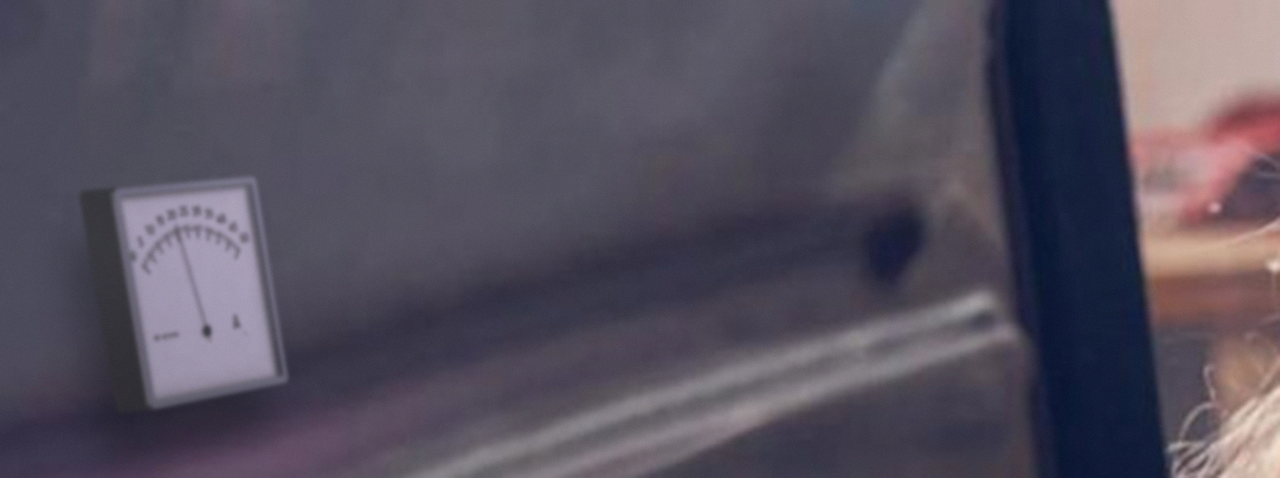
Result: 20 A
